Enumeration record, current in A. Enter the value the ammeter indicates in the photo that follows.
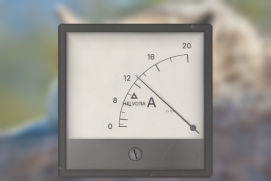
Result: 13 A
